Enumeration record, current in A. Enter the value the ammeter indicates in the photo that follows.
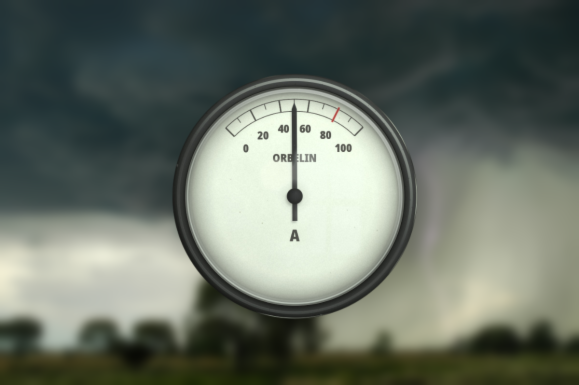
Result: 50 A
